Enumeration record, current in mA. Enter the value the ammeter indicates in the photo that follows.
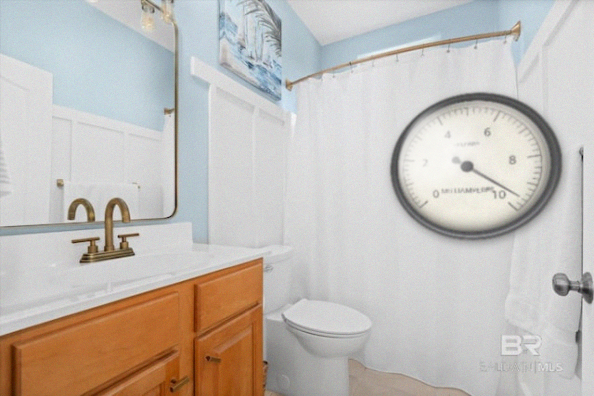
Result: 9.6 mA
